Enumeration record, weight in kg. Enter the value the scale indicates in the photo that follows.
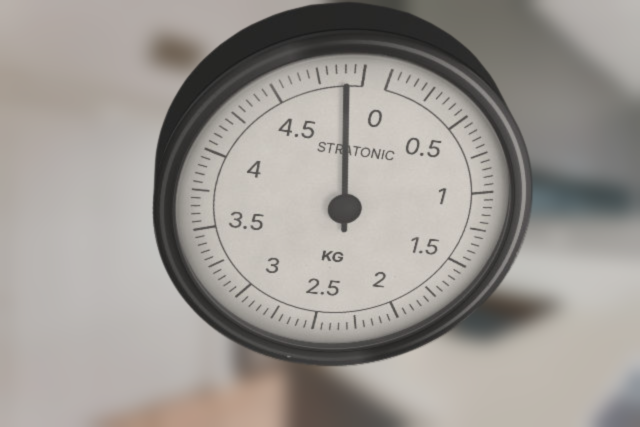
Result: 4.9 kg
